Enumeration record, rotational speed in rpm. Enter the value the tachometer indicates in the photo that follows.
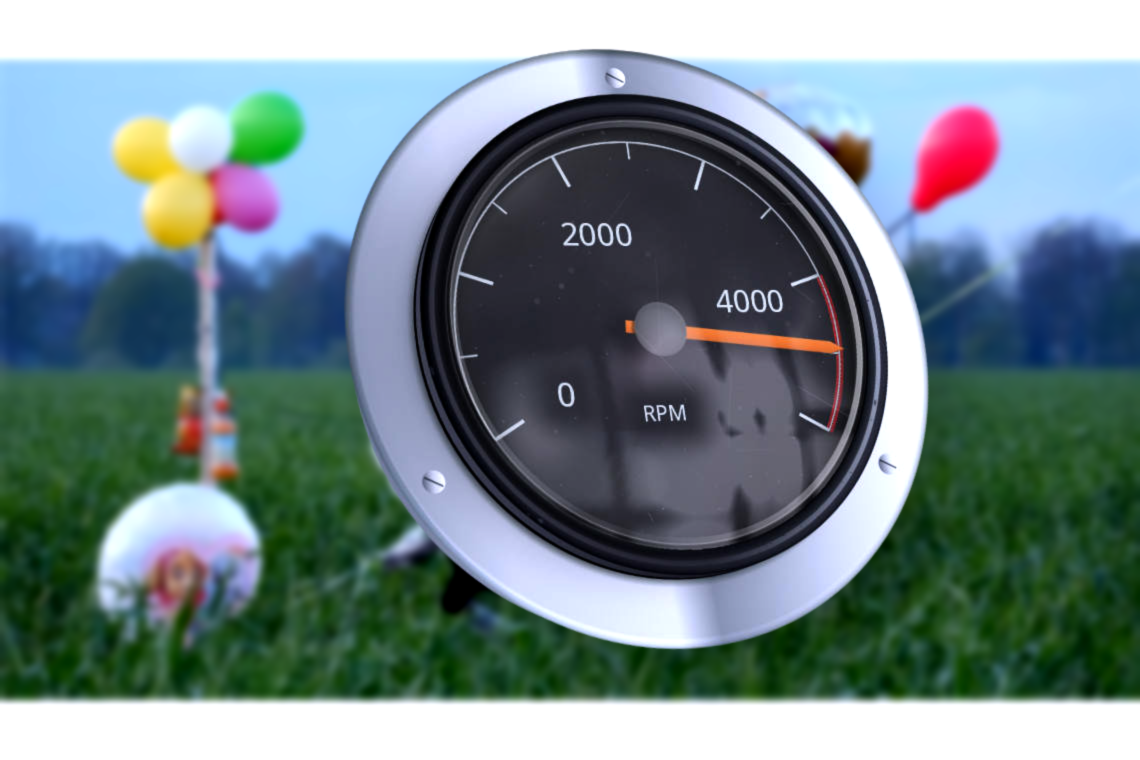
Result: 4500 rpm
